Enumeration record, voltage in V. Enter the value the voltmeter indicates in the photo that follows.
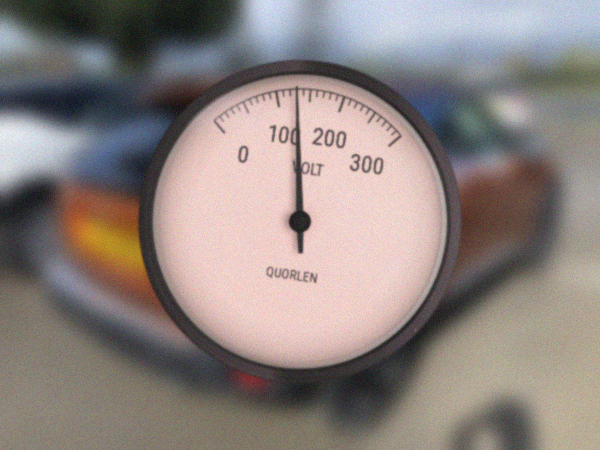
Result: 130 V
